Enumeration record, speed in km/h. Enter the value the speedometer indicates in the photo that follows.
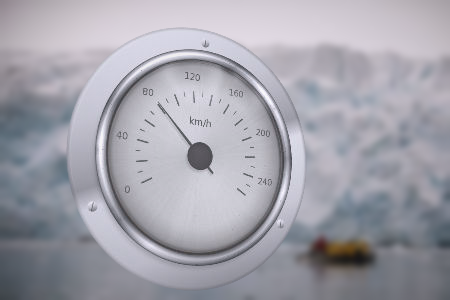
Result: 80 km/h
